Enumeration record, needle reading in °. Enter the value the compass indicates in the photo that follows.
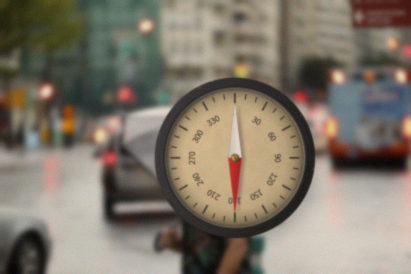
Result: 180 °
